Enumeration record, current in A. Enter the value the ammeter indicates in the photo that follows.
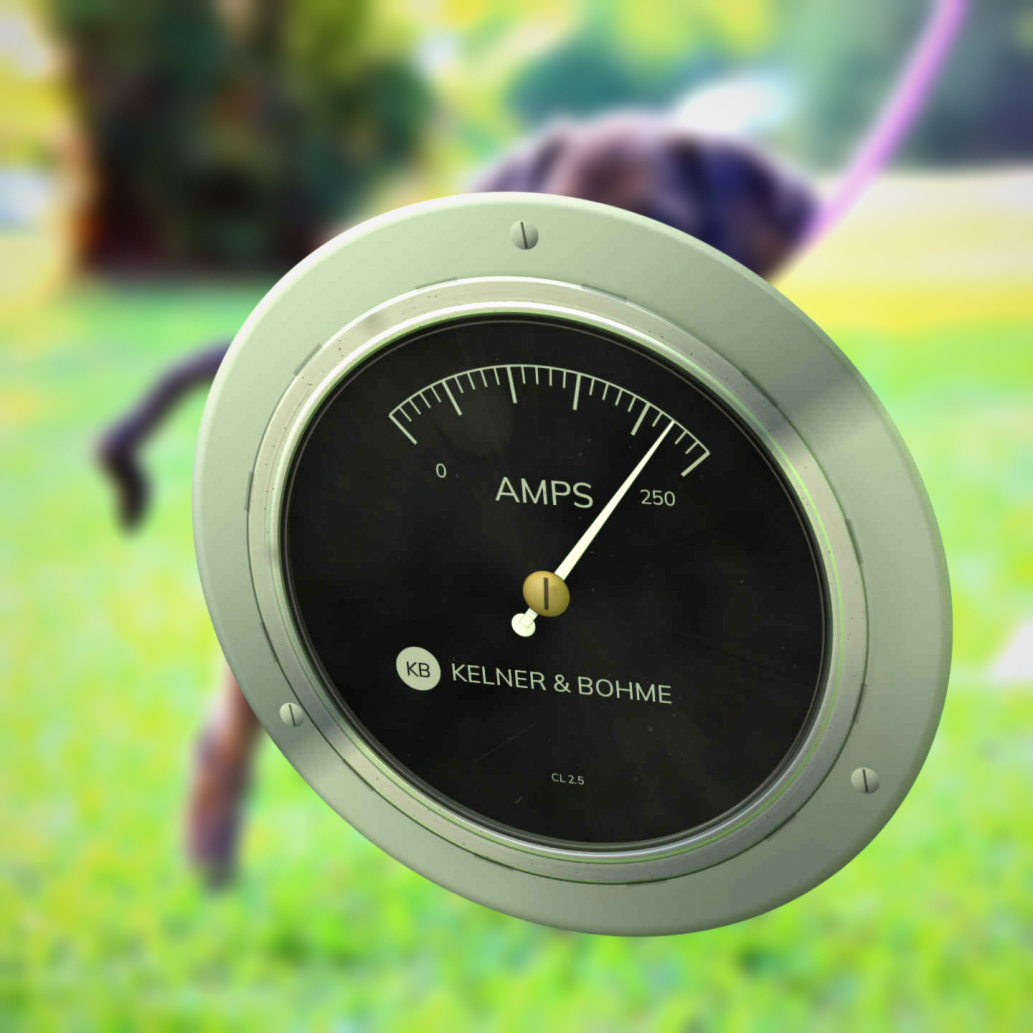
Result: 220 A
